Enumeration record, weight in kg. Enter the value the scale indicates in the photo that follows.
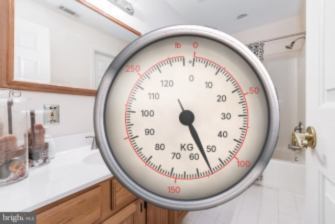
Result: 55 kg
